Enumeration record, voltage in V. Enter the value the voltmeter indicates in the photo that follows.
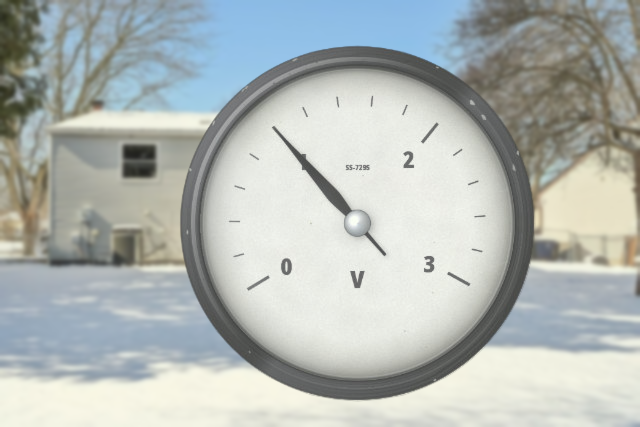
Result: 1 V
